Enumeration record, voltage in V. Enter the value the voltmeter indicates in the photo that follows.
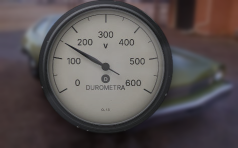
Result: 150 V
